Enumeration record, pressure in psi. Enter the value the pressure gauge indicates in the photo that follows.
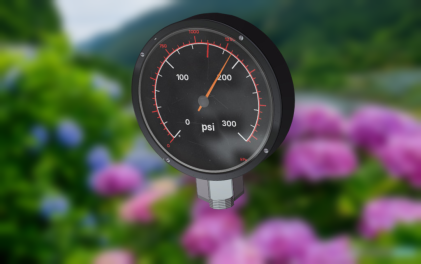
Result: 190 psi
